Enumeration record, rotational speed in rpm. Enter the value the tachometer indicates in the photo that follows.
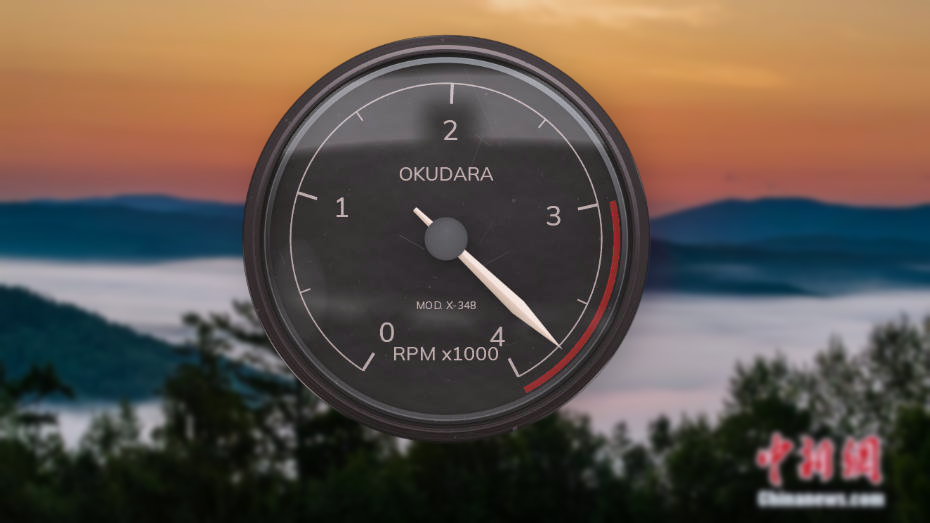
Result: 3750 rpm
